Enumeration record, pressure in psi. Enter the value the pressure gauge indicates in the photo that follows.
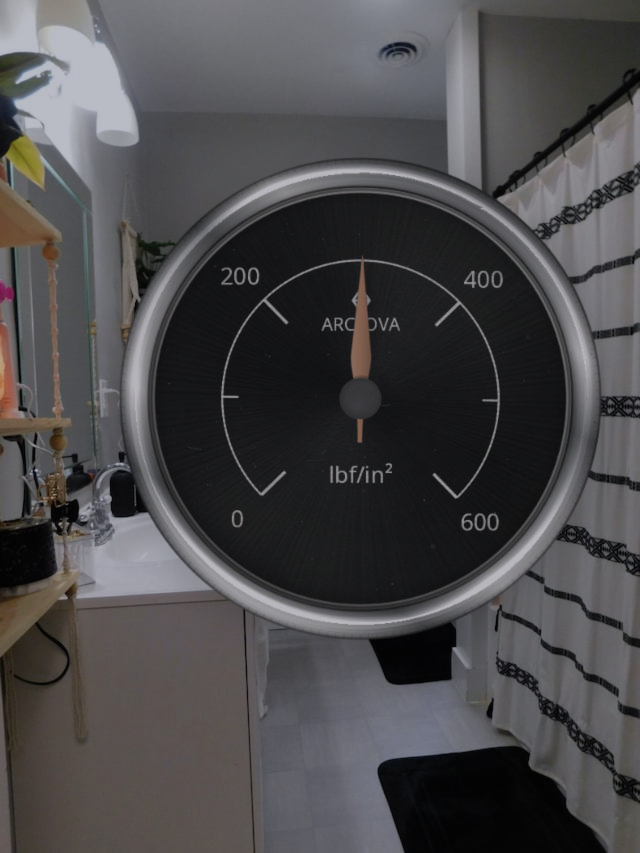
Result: 300 psi
